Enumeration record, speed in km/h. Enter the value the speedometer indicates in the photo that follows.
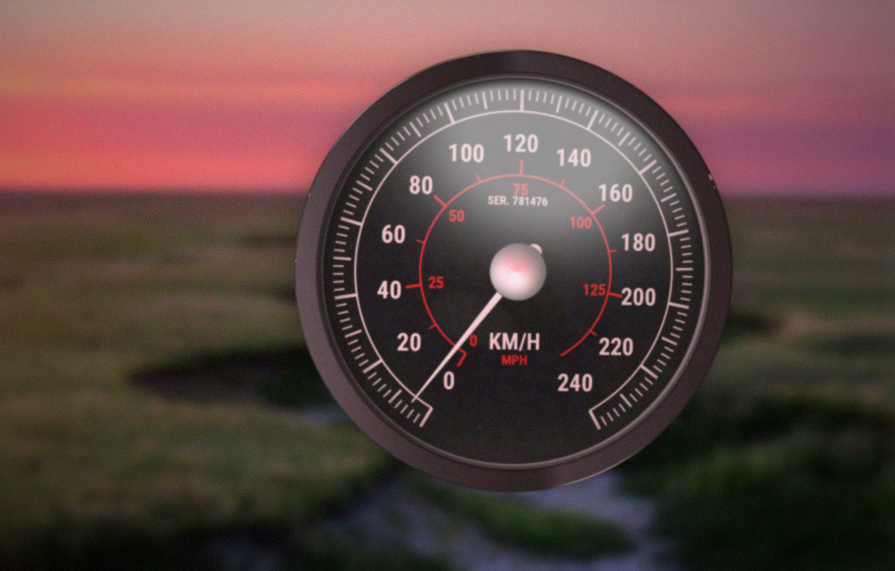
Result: 6 km/h
